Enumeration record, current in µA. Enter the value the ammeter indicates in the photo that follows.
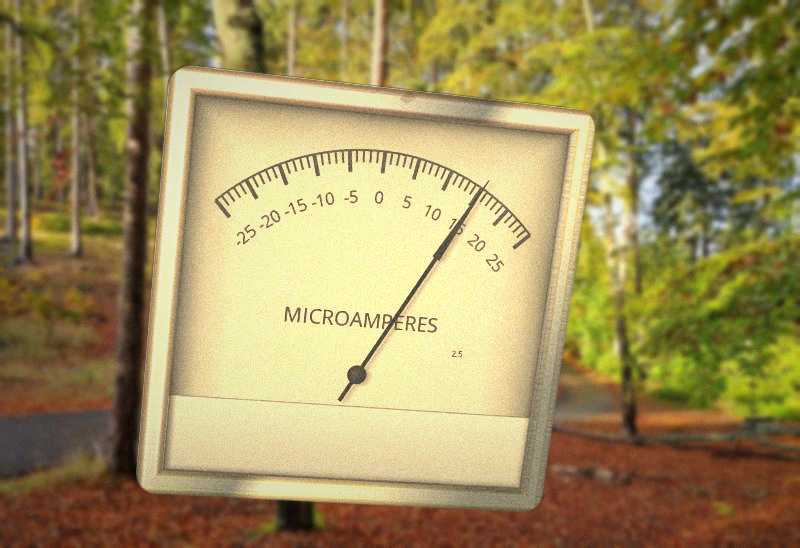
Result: 15 µA
